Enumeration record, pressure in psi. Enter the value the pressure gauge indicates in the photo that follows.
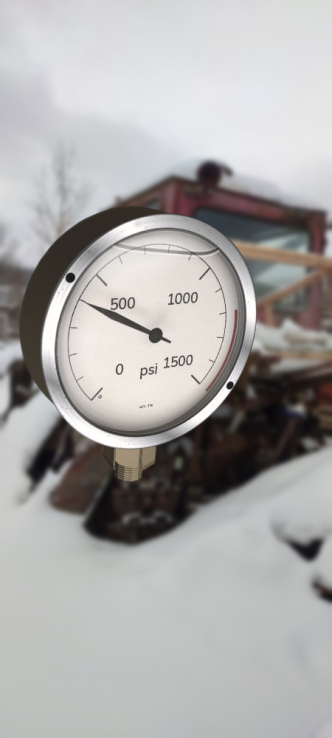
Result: 400 psi
